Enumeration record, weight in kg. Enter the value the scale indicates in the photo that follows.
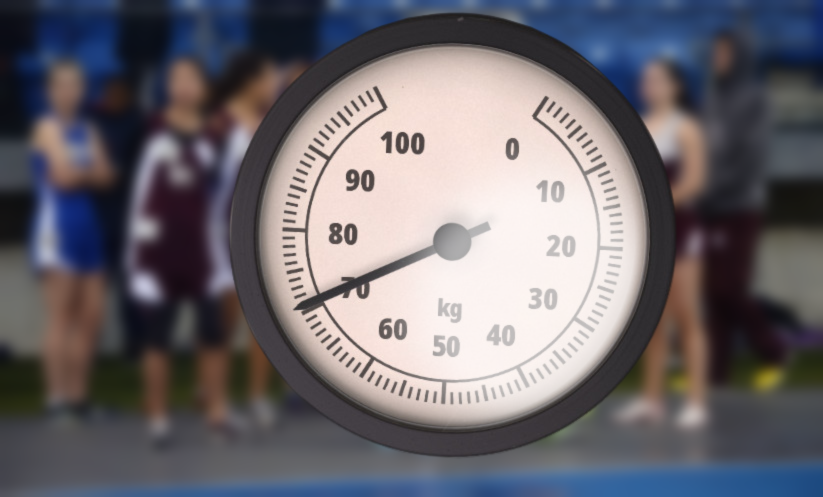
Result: 71 kg
